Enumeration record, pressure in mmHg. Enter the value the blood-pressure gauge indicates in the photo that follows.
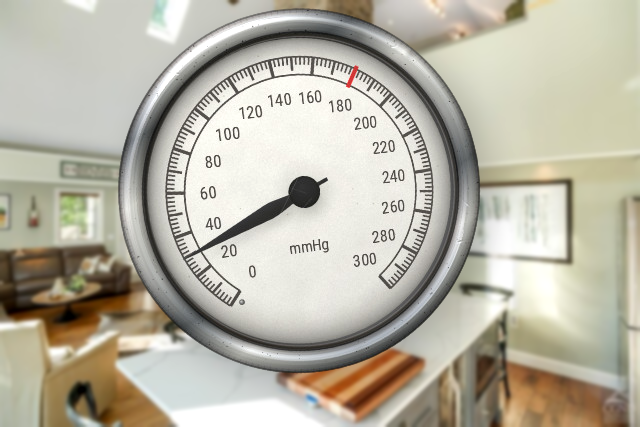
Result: 30 mmHg
